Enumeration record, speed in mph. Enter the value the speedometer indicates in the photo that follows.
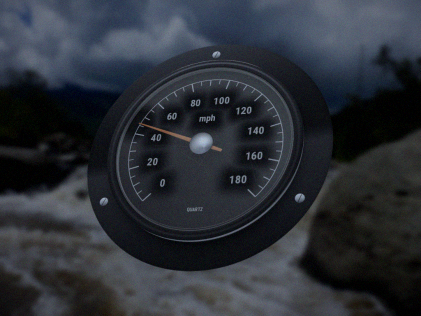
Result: 45 mph
